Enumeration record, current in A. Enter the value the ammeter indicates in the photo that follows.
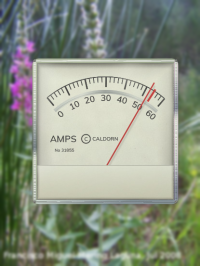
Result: 52 A
